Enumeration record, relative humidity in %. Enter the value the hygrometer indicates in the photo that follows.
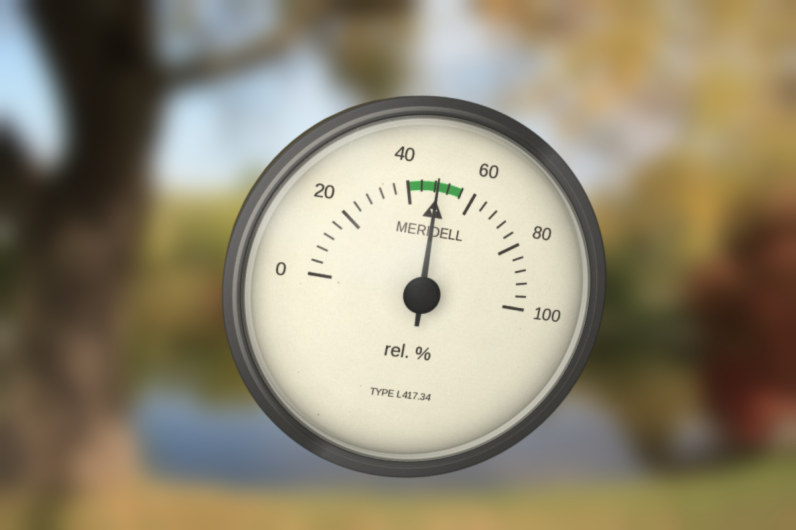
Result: 48 %
